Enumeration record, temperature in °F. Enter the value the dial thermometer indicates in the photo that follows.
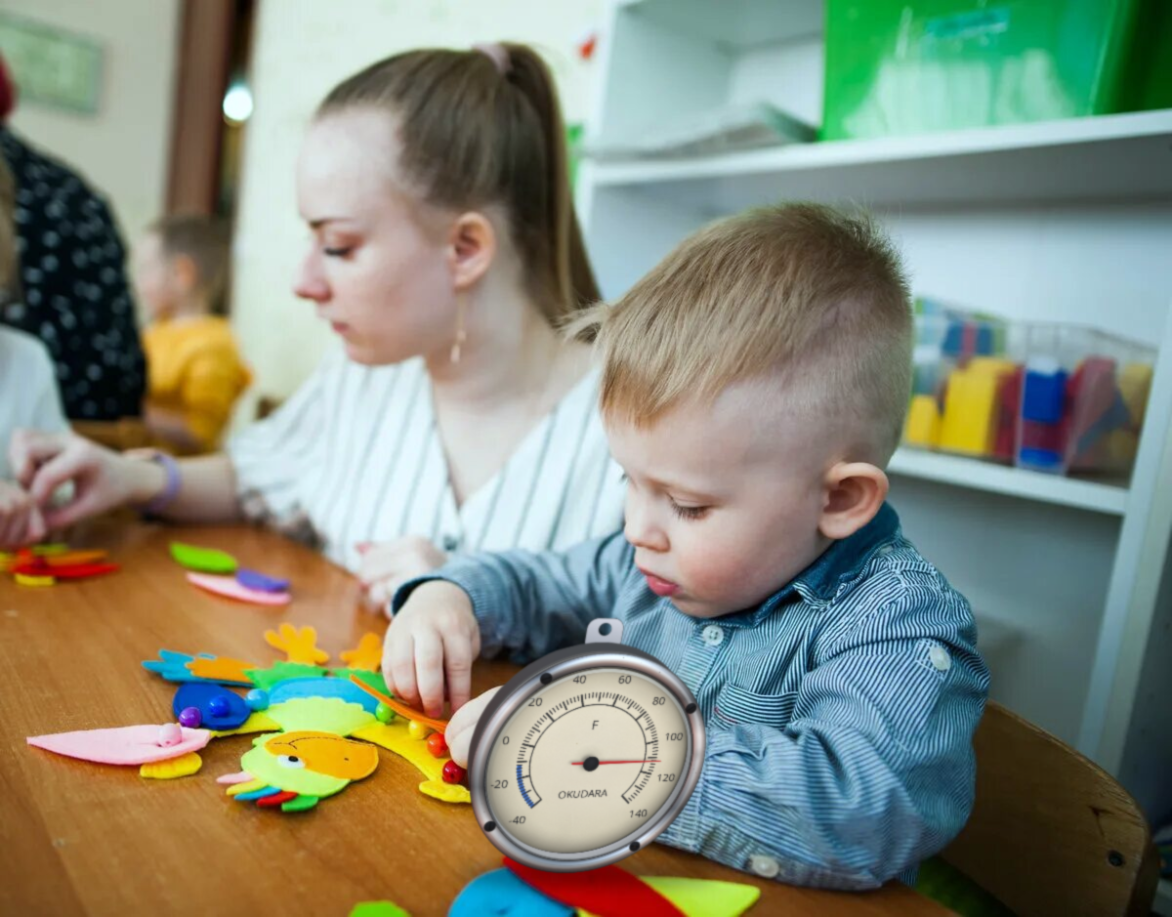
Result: 110 °F
